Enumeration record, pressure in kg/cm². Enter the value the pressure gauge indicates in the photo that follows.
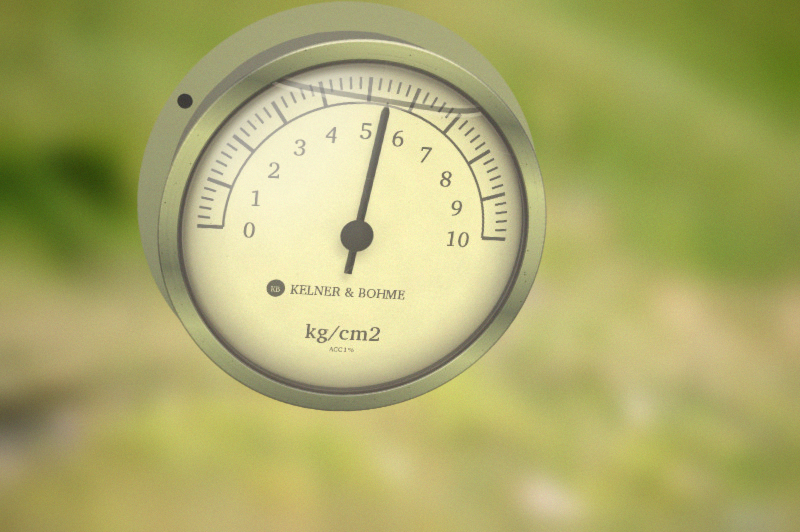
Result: 5.4 kg/cm²
